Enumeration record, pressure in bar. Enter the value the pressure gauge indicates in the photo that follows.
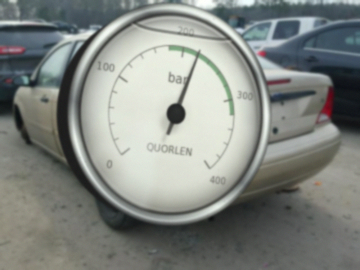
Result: 220 bar
